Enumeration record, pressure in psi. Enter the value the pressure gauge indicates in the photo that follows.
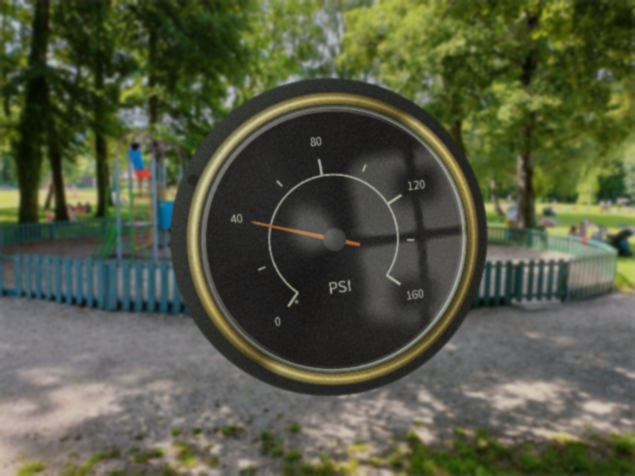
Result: 40 psi
